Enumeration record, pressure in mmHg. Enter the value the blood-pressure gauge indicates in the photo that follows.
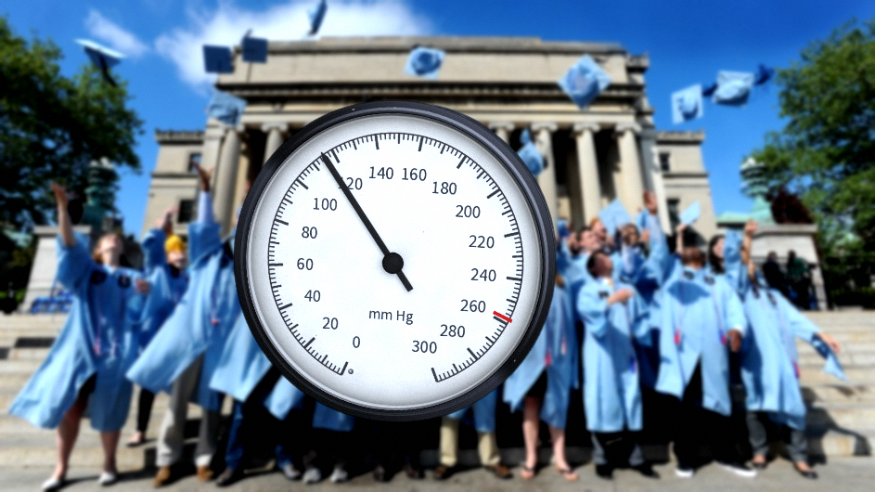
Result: 116 mmHg
